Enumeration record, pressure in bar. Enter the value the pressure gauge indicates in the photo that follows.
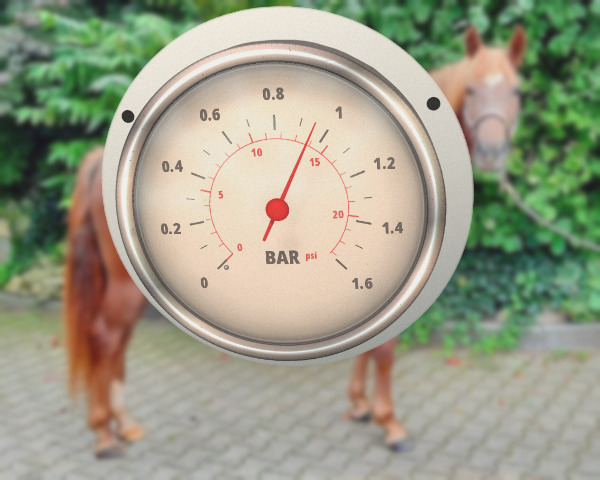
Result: 0.95 bar
